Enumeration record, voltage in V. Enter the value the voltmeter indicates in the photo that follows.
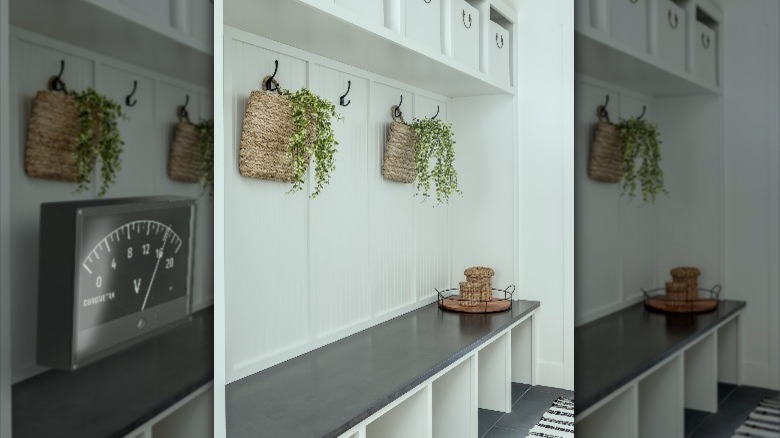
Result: 16 V
